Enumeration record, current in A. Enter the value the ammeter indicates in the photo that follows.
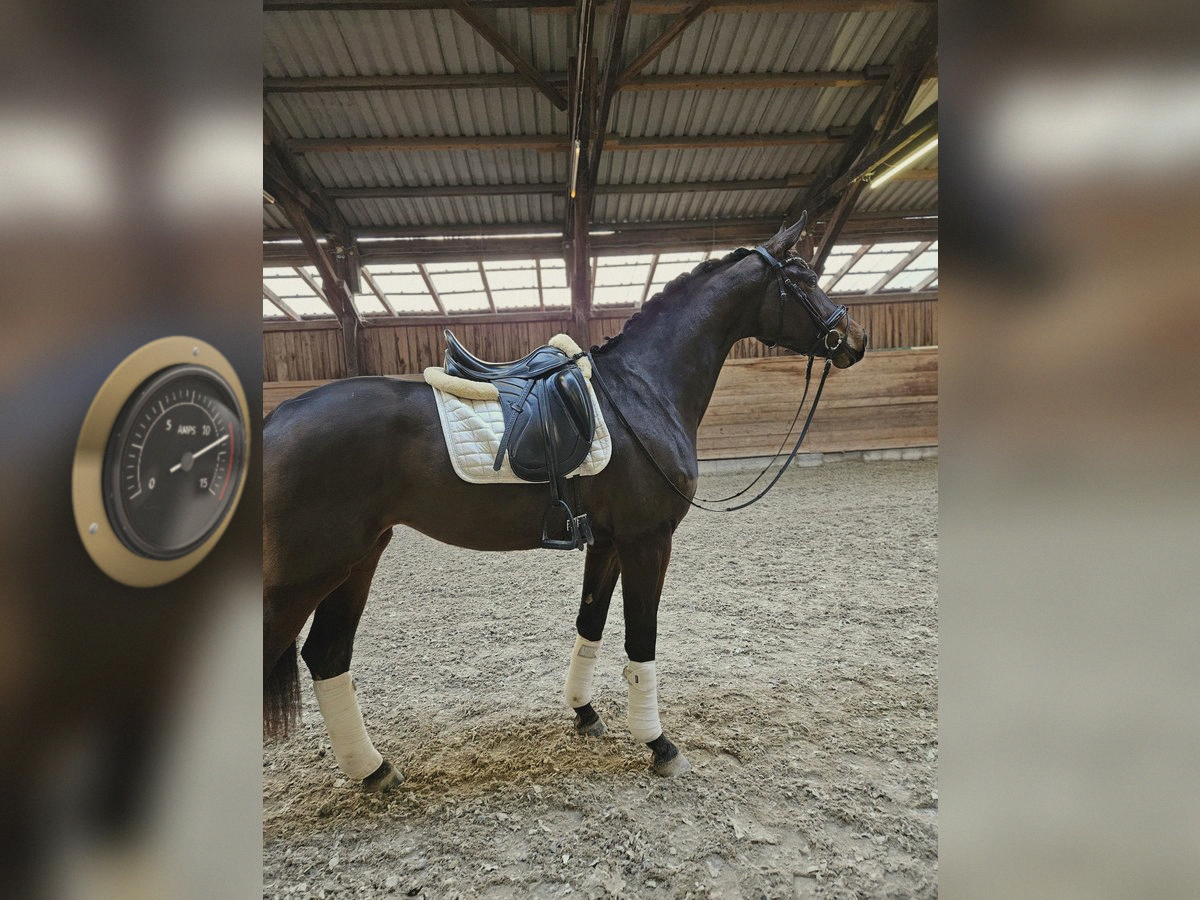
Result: 11.5 A
